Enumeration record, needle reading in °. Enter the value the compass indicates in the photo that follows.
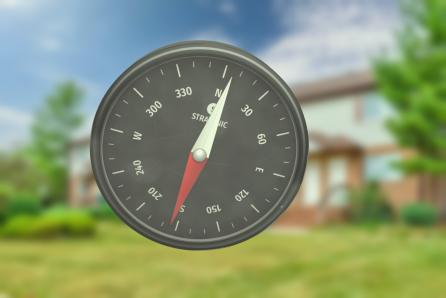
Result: 185 °
